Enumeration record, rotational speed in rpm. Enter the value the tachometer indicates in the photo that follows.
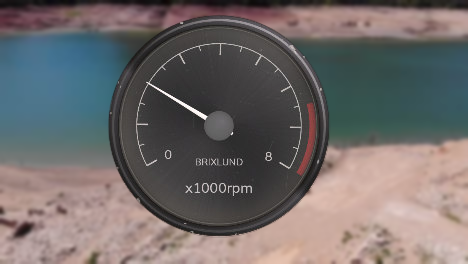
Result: 2000 rpm
